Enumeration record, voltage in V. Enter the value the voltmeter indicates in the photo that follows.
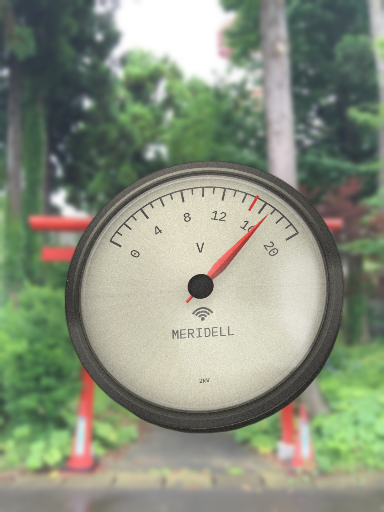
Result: 17 V
